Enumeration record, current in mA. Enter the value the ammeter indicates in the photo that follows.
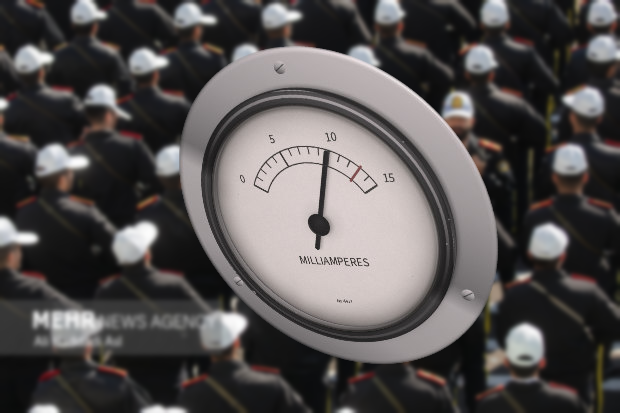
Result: 10 mA
